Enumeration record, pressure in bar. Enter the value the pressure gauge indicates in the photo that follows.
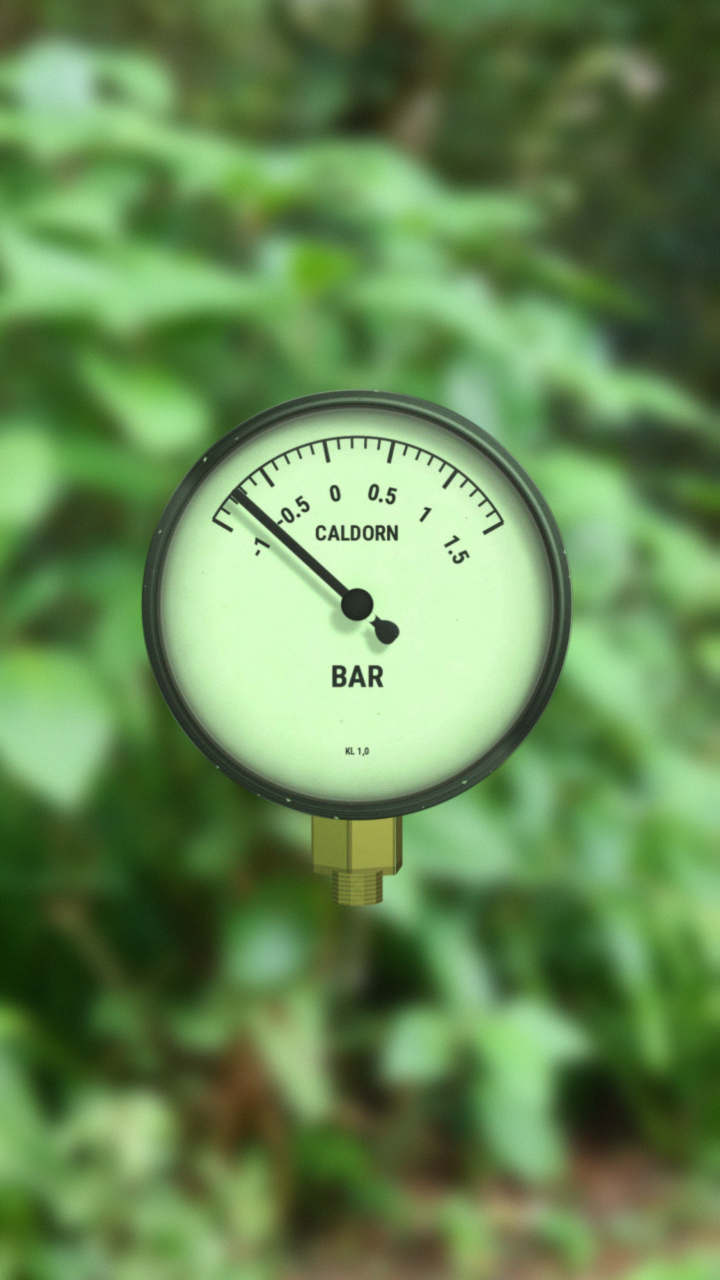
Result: -0.75 bar
